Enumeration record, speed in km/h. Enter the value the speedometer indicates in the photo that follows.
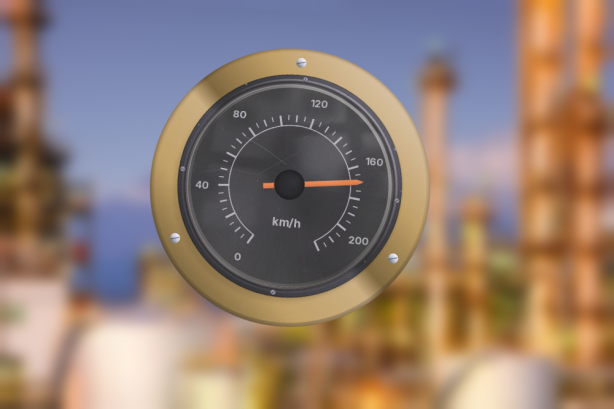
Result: 170 km/h
